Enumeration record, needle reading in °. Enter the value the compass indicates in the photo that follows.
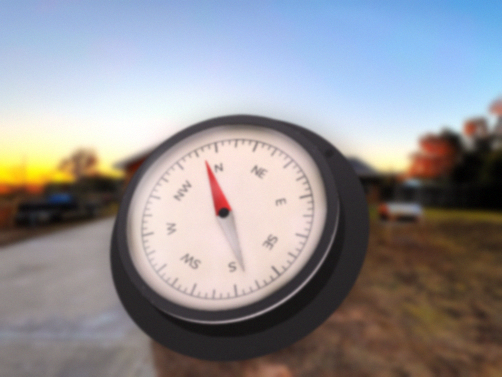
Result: 350 °
